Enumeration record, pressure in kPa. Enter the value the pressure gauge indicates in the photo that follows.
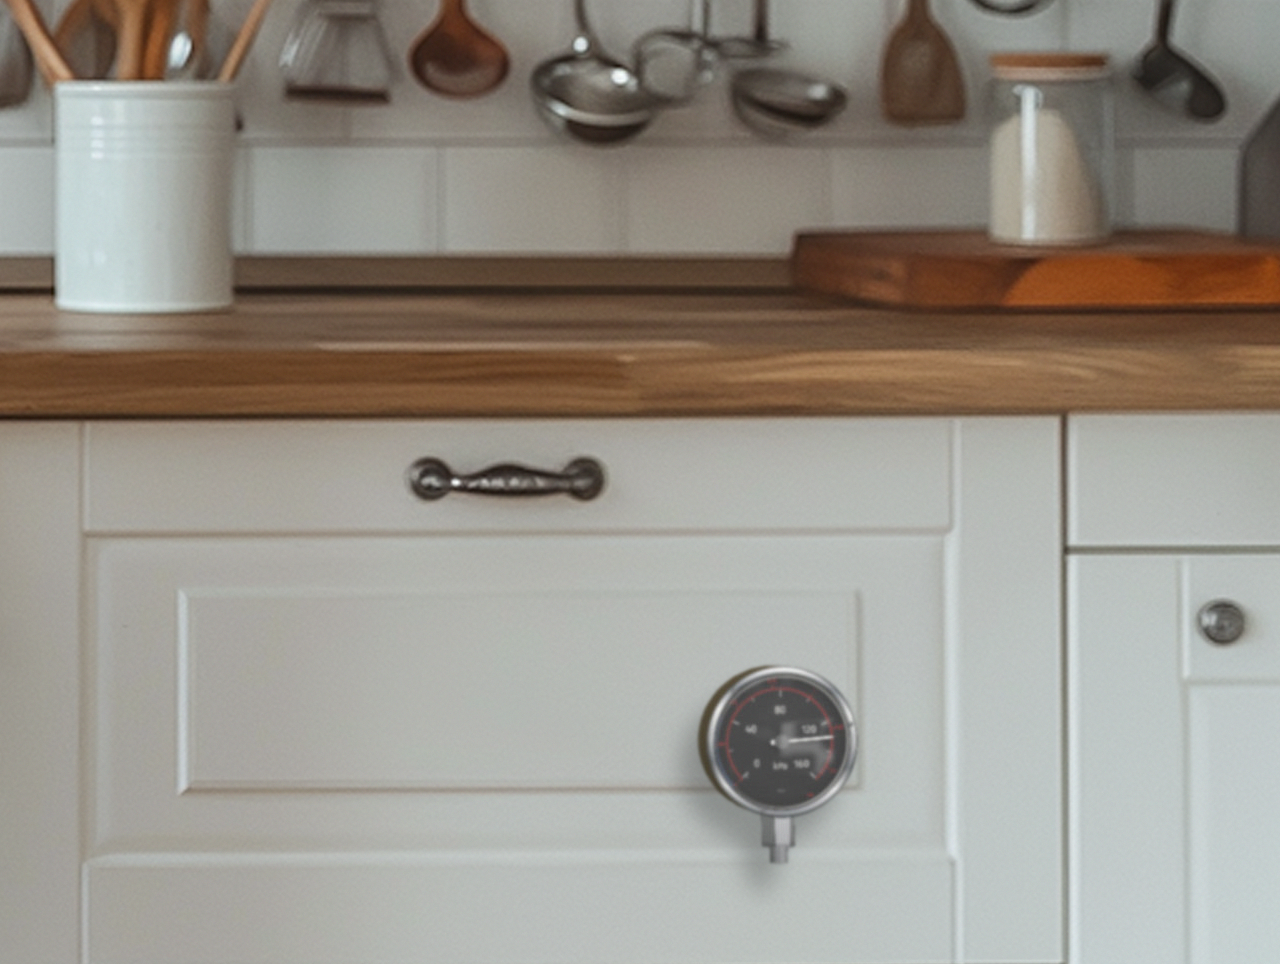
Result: 130 kPa
